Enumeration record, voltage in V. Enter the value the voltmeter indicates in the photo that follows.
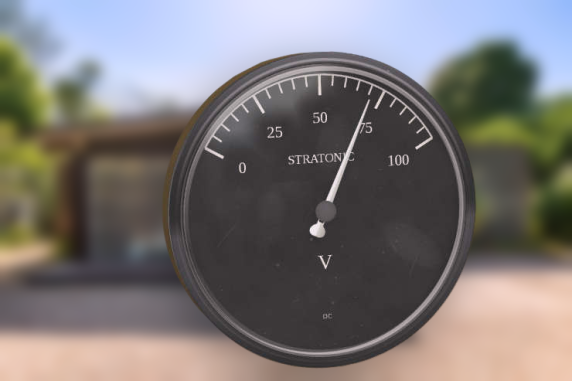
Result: 70 V
